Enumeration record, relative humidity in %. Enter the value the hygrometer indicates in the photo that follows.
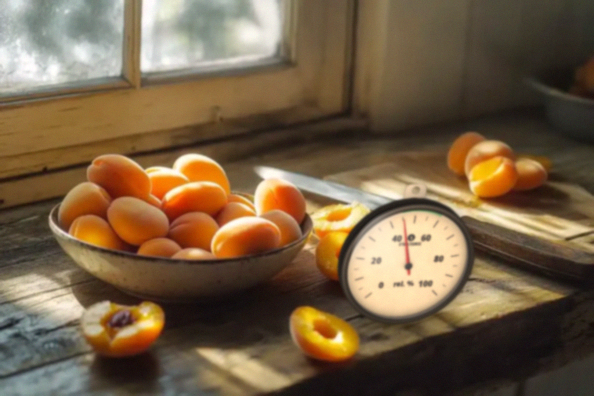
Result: 45 %
